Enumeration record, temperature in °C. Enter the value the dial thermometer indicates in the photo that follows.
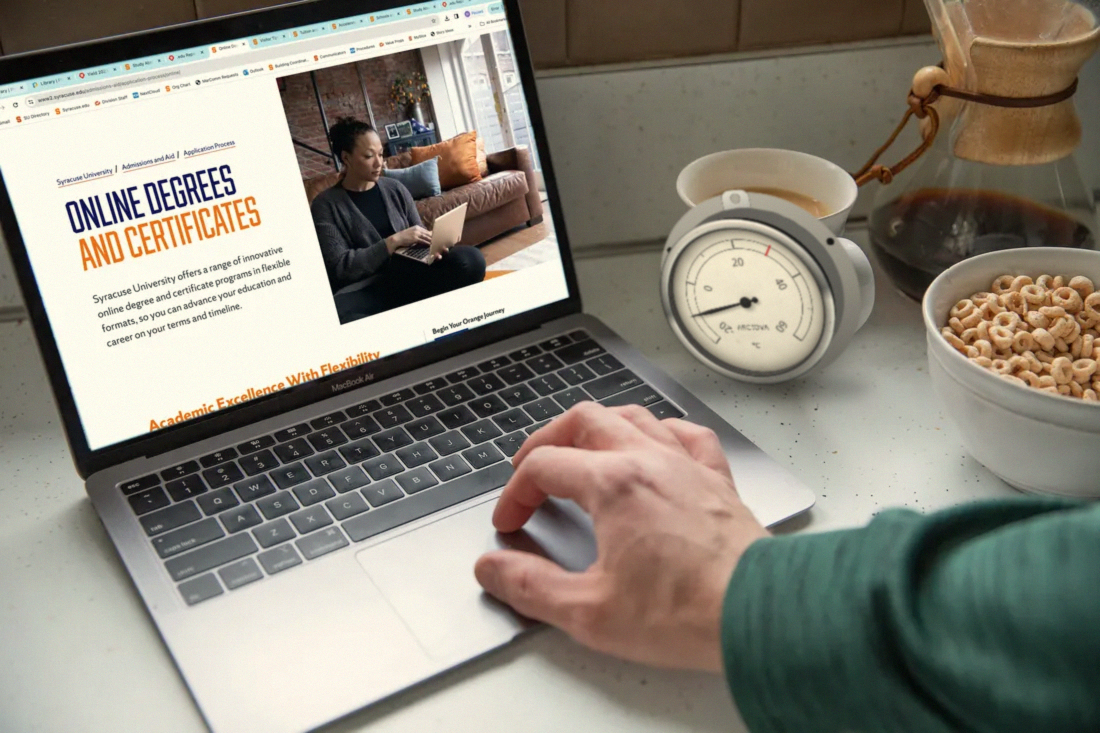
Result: -10 °C
